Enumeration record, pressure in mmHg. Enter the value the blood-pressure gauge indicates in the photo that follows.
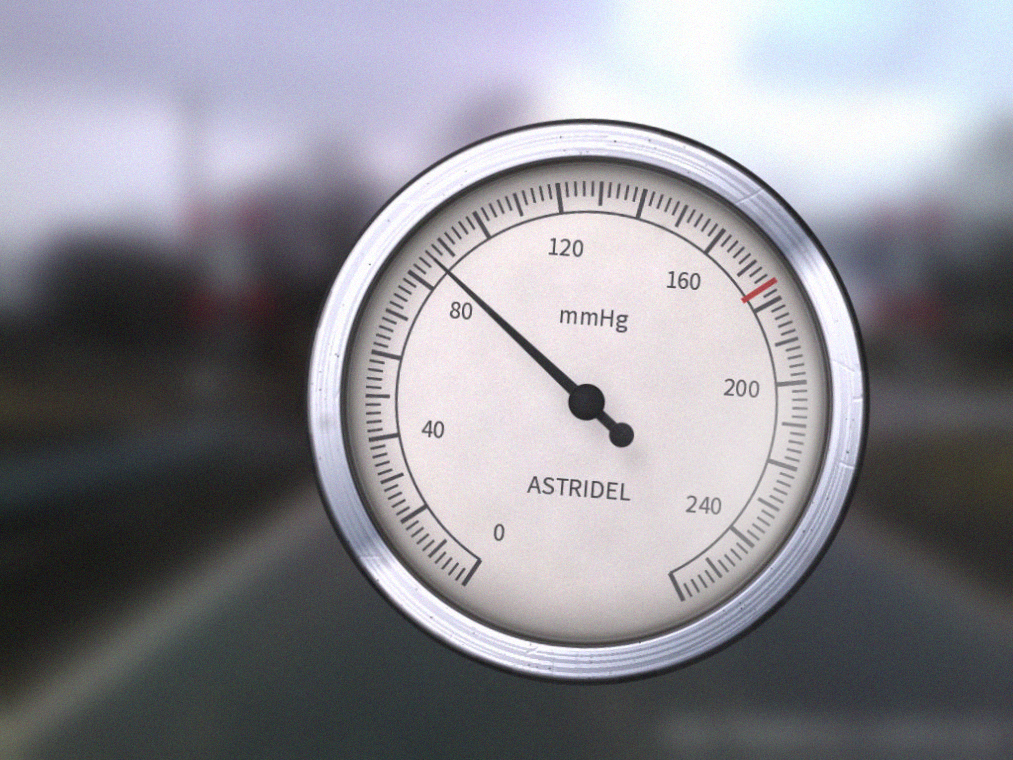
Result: 86 mmHg
